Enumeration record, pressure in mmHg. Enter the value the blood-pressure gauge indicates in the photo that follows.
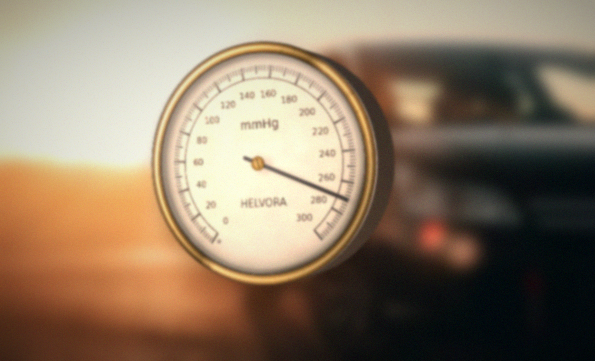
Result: 270 mmHg
